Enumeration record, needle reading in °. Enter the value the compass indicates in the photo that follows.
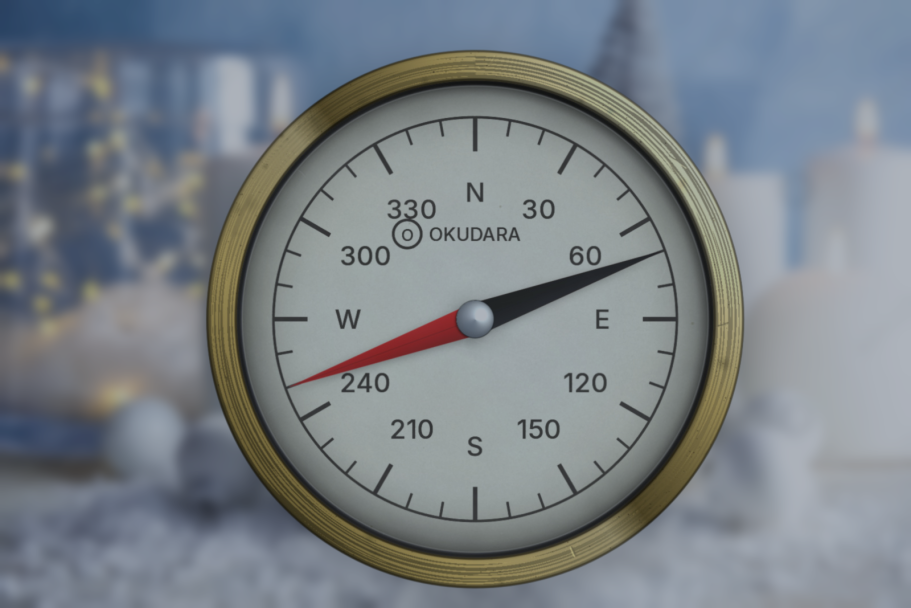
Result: 250 °
